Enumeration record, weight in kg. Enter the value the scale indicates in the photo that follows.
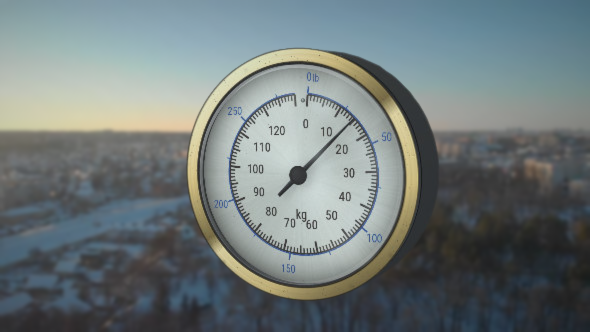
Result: 15 kg
